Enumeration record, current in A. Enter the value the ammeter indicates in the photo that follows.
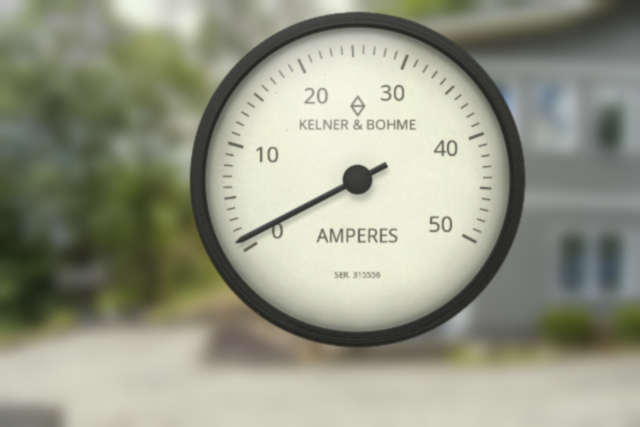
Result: 1 A
